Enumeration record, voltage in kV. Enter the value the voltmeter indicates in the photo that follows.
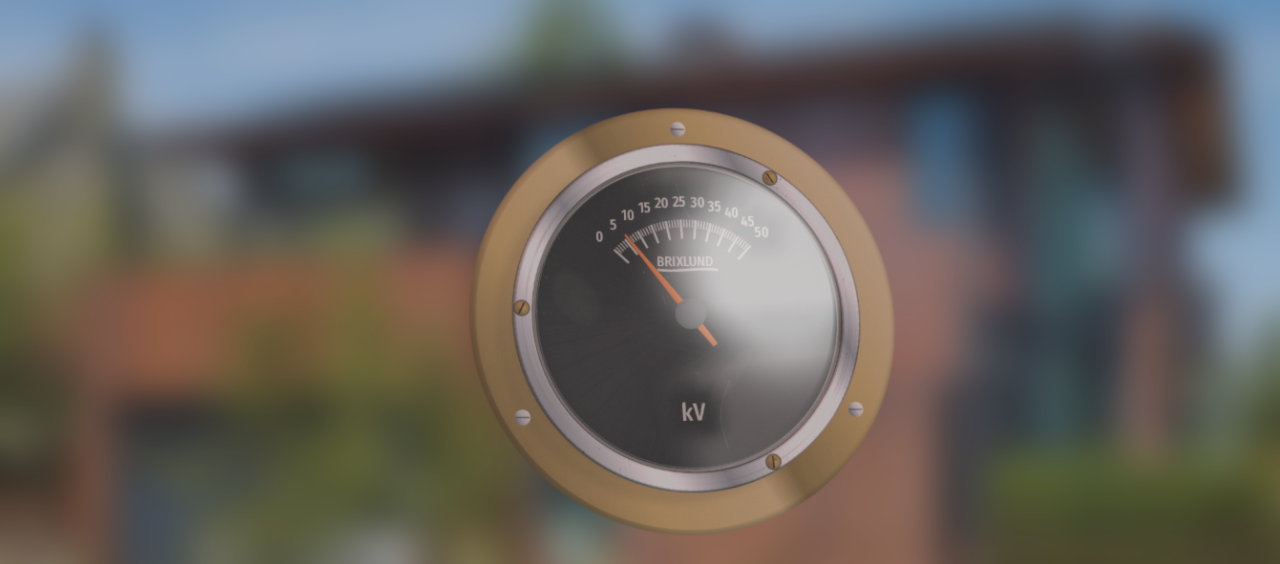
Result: 5 kV
